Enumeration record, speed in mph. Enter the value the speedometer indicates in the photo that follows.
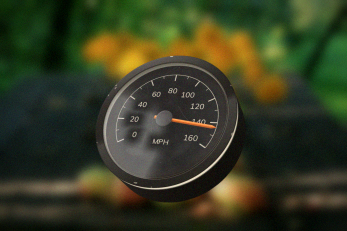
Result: 145 mph
